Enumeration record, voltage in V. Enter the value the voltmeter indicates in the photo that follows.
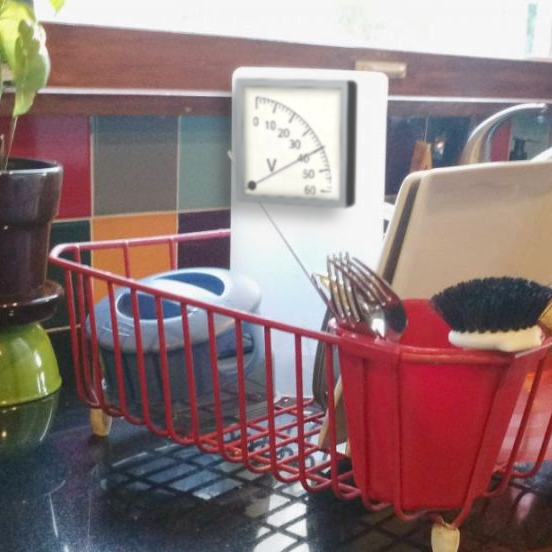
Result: 40 V
